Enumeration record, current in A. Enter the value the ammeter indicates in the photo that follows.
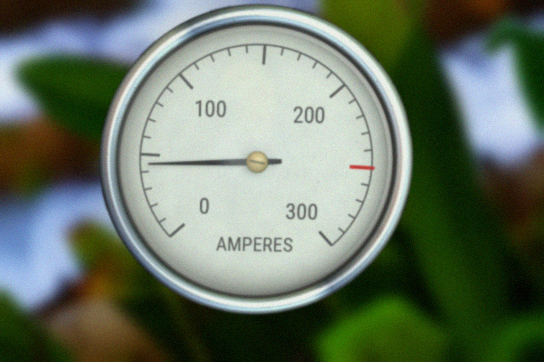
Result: 45 A
